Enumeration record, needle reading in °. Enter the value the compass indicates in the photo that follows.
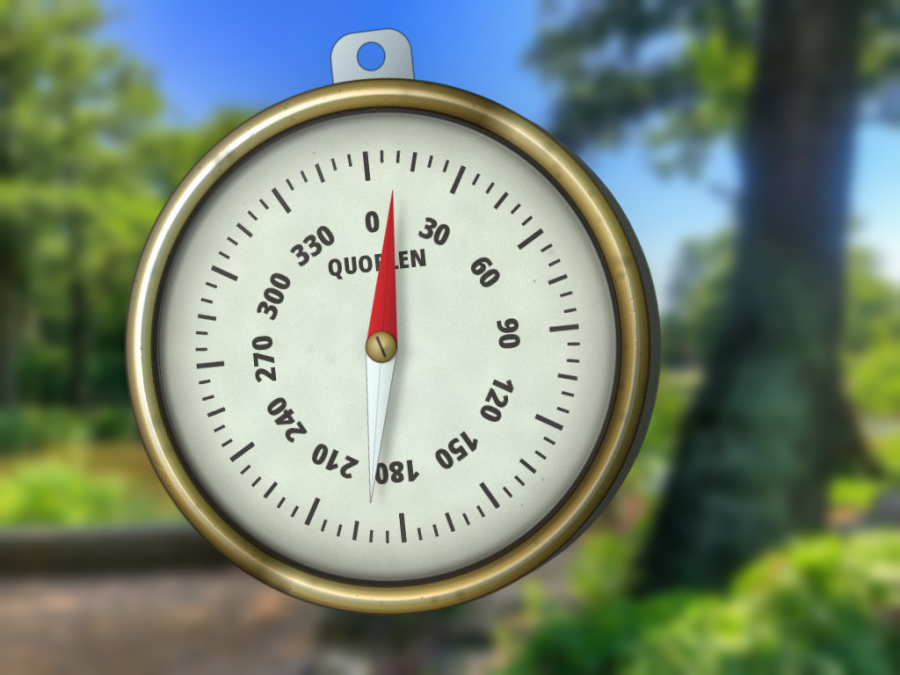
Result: 10 °
